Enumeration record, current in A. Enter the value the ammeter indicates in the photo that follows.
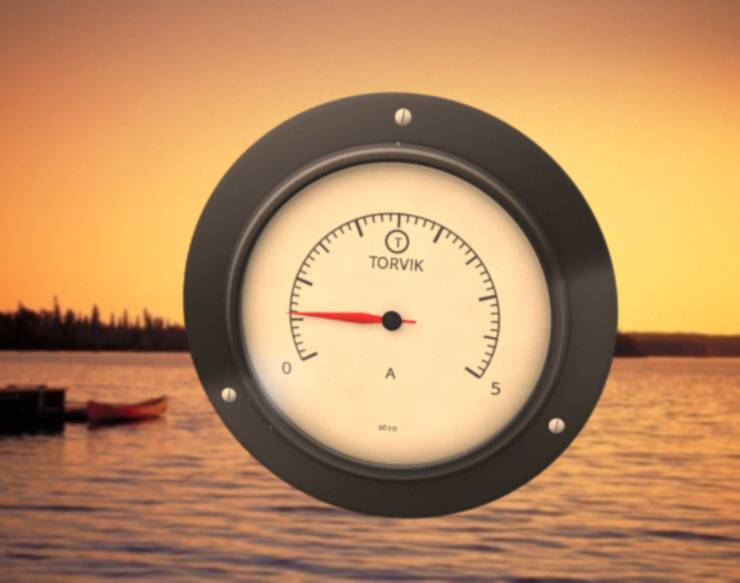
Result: 0.6 A
